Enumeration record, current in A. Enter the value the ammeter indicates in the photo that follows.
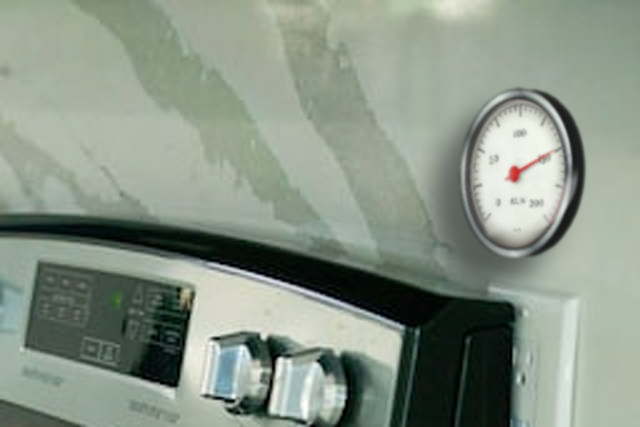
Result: 150 A
